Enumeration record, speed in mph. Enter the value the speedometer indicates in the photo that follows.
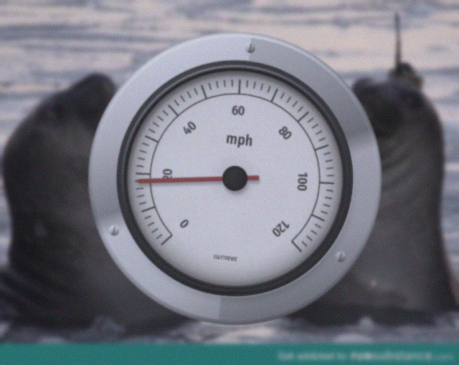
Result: 18 mph
